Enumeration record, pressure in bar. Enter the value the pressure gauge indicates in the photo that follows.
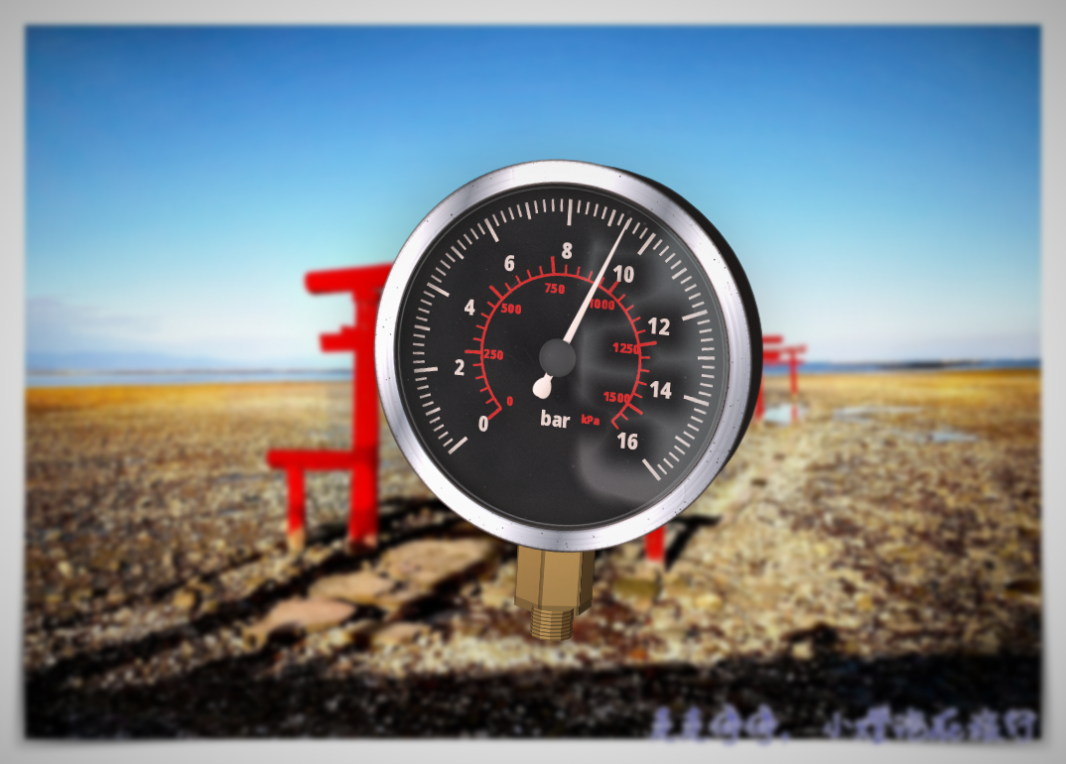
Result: 9.4 bar
